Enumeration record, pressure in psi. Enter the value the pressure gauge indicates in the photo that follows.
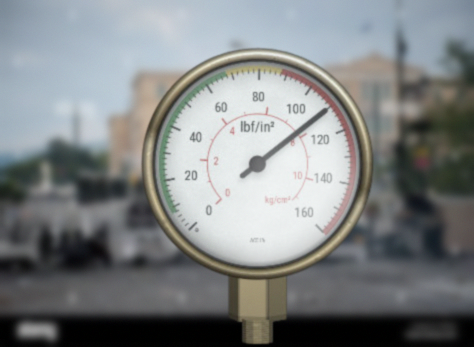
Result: 110 psi
